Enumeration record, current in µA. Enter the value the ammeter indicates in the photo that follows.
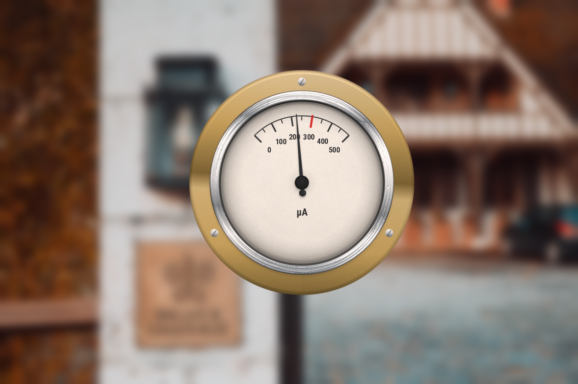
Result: 225 µA
